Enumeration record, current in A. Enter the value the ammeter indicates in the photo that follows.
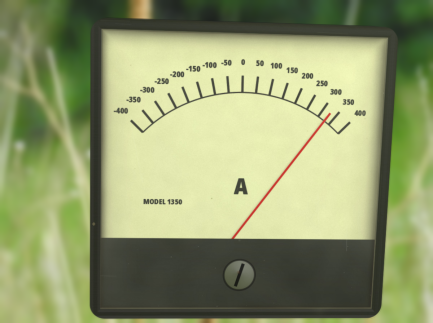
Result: 325 A
